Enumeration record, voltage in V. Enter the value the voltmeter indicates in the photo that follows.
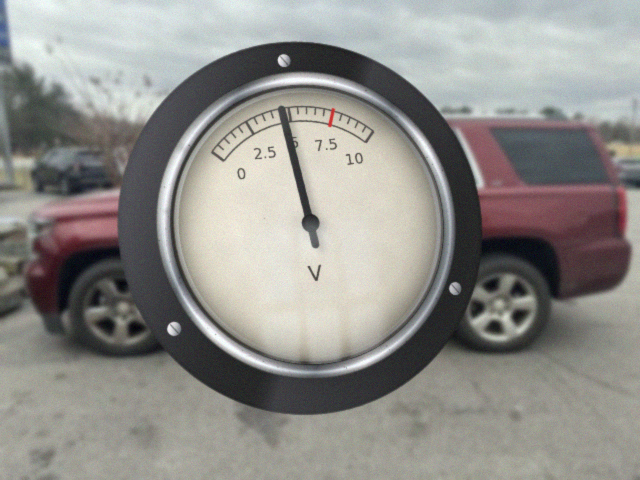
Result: 4.5 V
